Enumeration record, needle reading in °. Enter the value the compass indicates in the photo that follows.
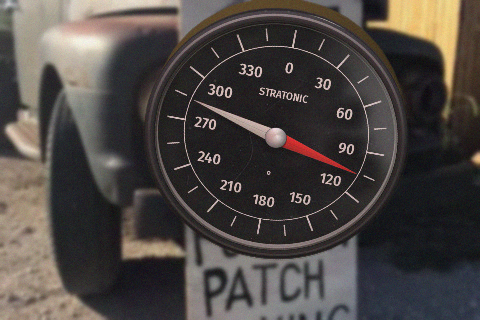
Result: 105 °
